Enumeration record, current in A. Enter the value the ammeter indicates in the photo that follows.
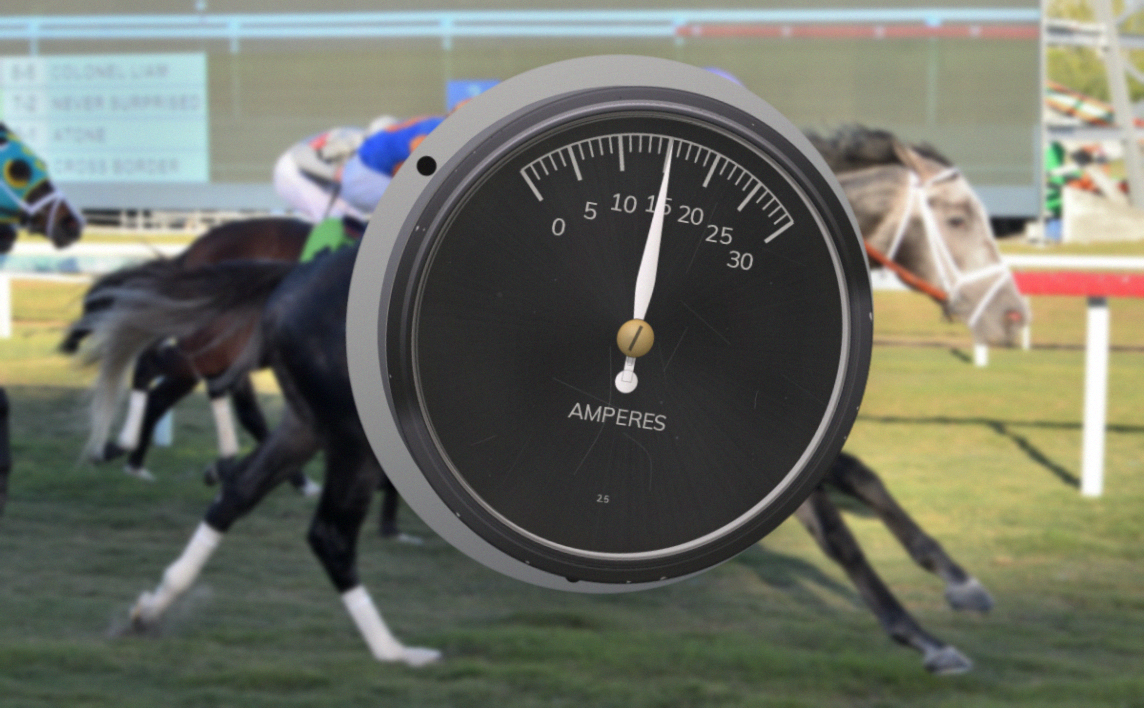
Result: 15 A
